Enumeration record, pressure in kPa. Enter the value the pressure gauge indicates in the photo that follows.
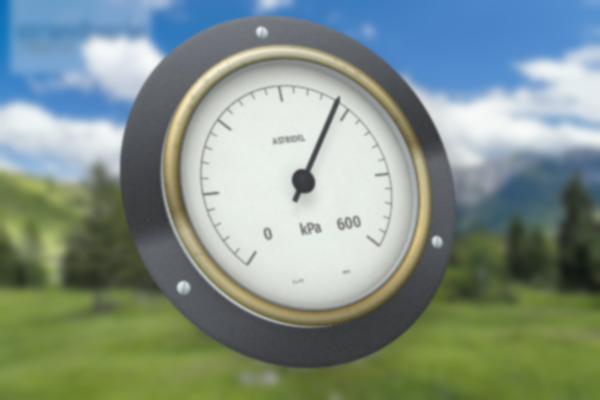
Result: 380 kPa
